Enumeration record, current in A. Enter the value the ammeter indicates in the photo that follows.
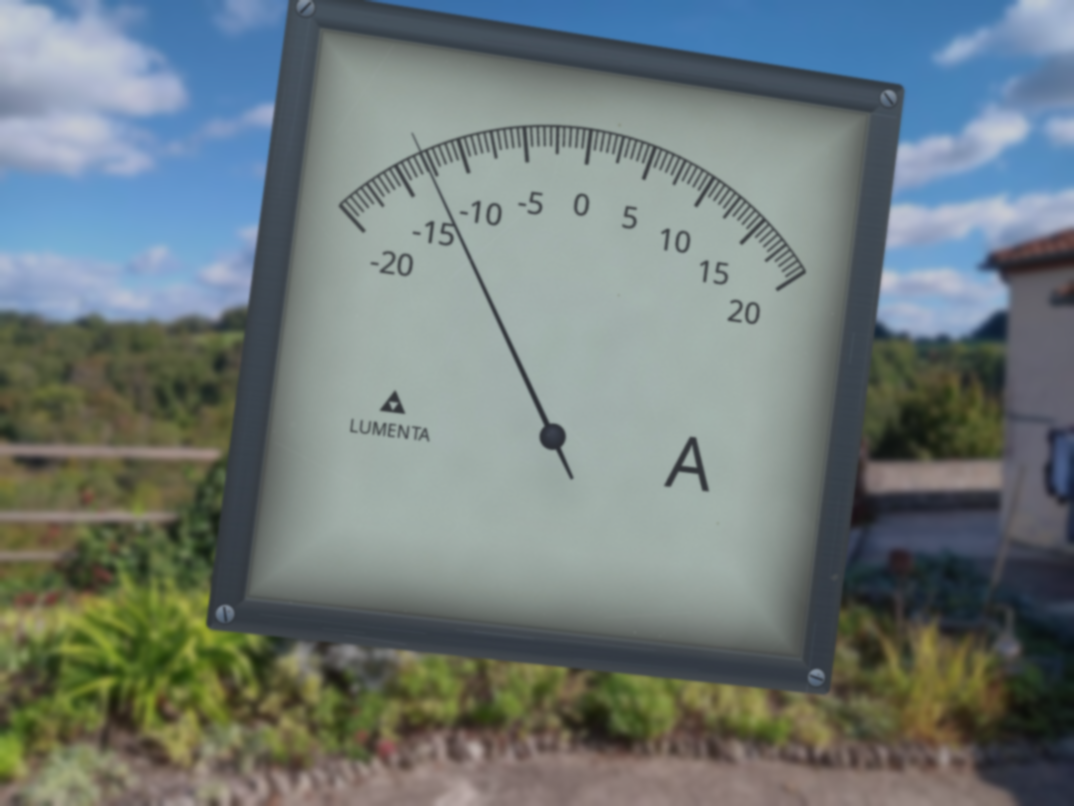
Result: -13 A
